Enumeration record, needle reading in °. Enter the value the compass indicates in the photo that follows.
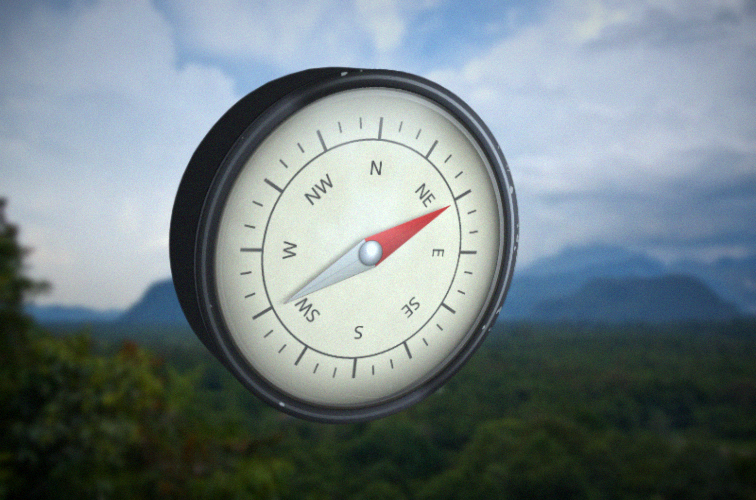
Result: 60 °
